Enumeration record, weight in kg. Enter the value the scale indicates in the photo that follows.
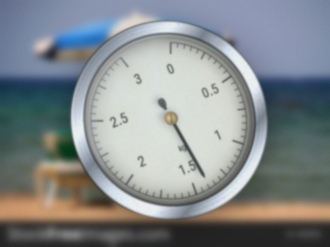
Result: 1.4 kg
